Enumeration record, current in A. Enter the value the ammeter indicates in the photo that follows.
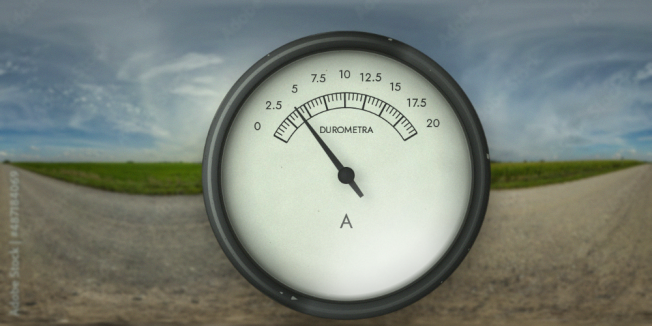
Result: 4 A
